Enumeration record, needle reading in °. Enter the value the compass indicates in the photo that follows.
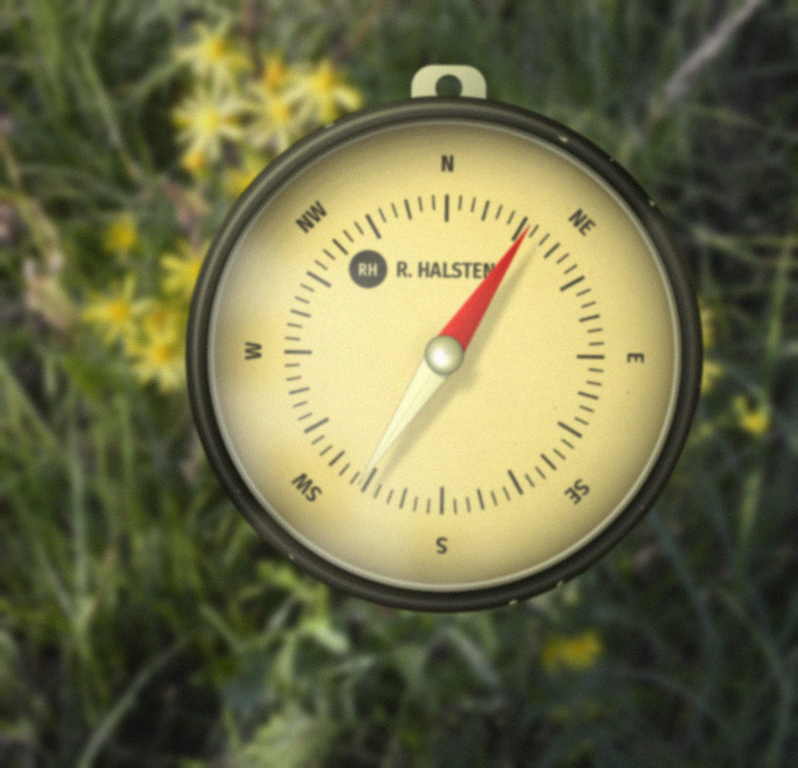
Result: 32.5 °
